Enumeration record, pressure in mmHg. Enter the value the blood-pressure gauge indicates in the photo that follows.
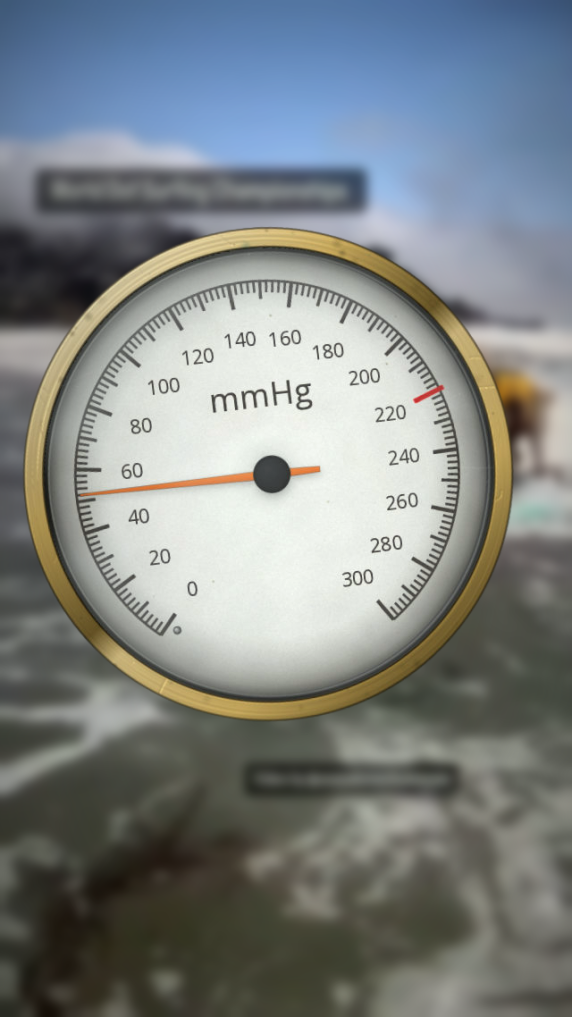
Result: 52 mmHg
